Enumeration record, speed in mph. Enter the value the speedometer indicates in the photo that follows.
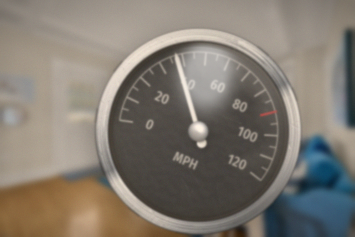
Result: 37.5 mph
